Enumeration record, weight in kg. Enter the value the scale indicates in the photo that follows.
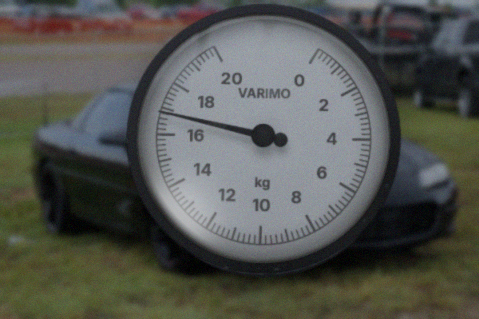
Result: 16.8 kg
